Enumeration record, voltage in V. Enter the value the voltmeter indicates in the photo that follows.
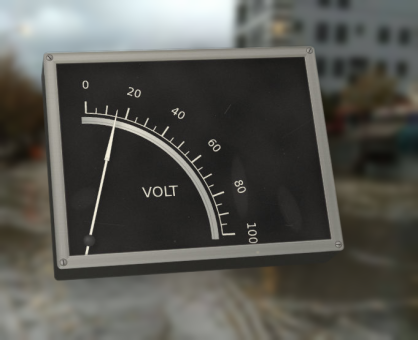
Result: 15 V
